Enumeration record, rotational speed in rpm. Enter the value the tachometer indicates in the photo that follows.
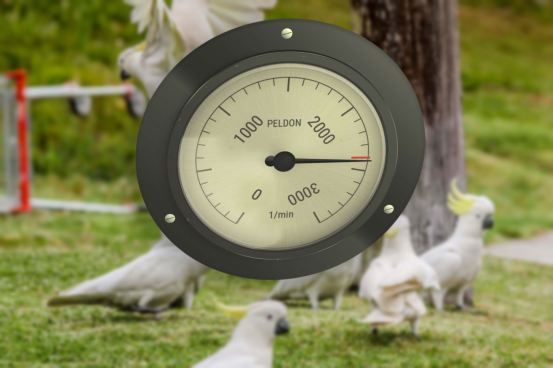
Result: 2400 rpm
